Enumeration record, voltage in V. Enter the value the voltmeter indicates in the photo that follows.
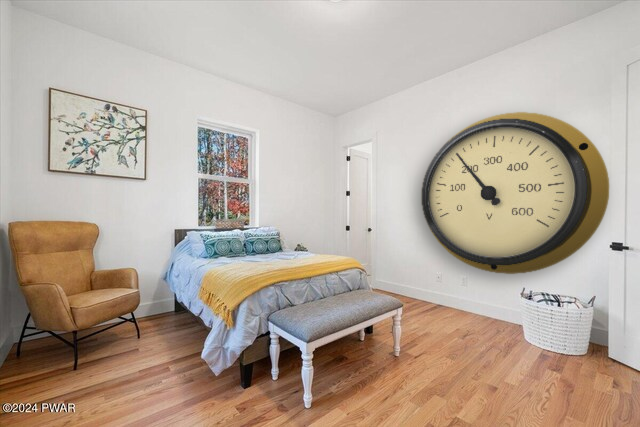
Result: 200 V
